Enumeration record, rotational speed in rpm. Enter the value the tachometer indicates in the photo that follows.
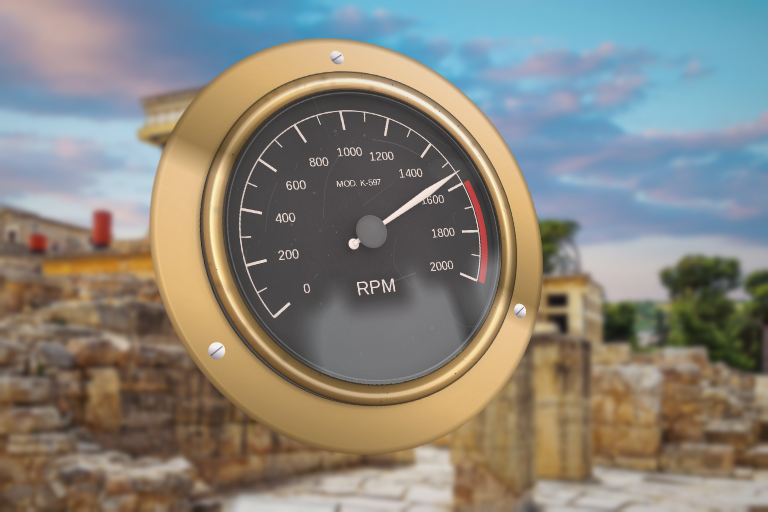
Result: 1550 rpm
